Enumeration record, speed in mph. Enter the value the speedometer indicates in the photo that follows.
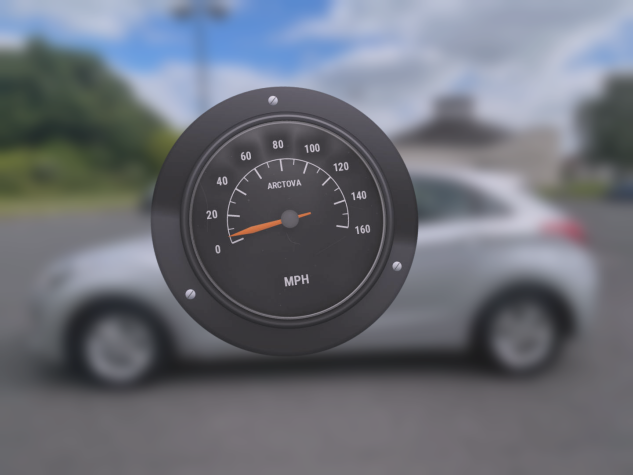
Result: 5 mph
